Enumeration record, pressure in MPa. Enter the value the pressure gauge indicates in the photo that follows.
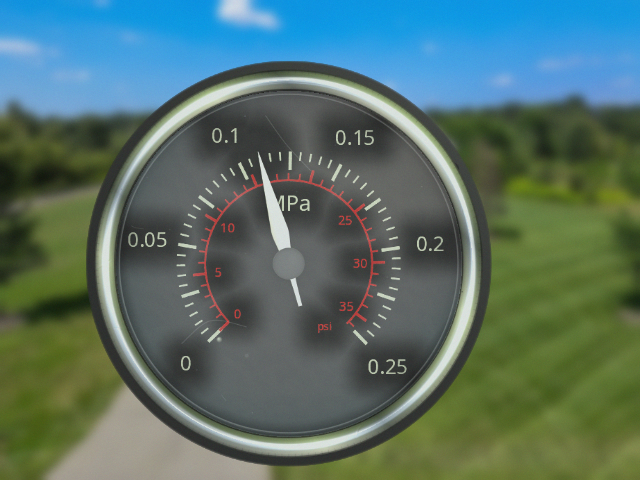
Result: 0.11 MPa
